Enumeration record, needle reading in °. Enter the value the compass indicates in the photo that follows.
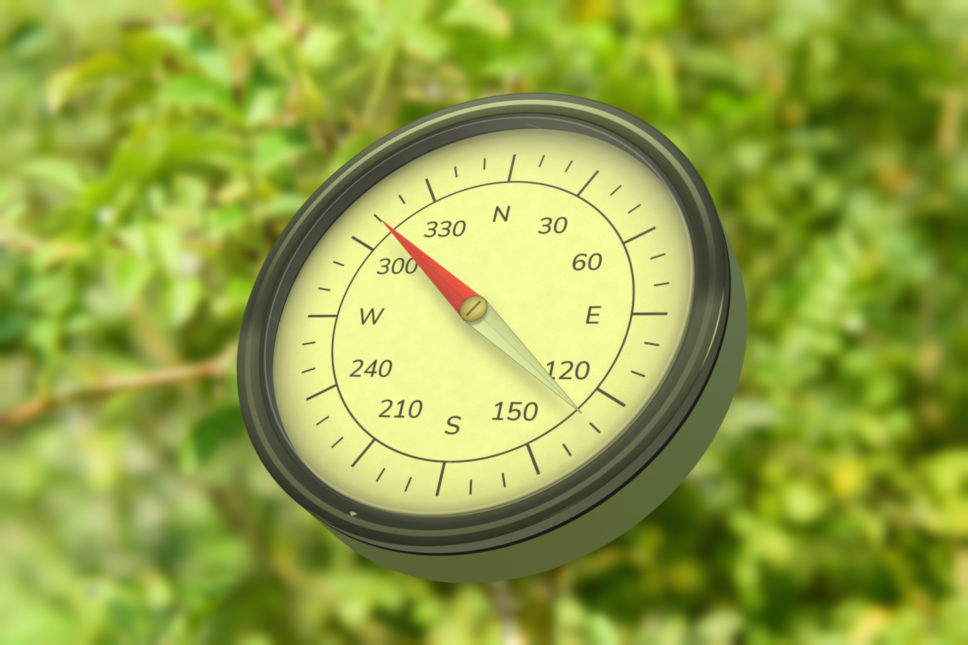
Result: 310 °
